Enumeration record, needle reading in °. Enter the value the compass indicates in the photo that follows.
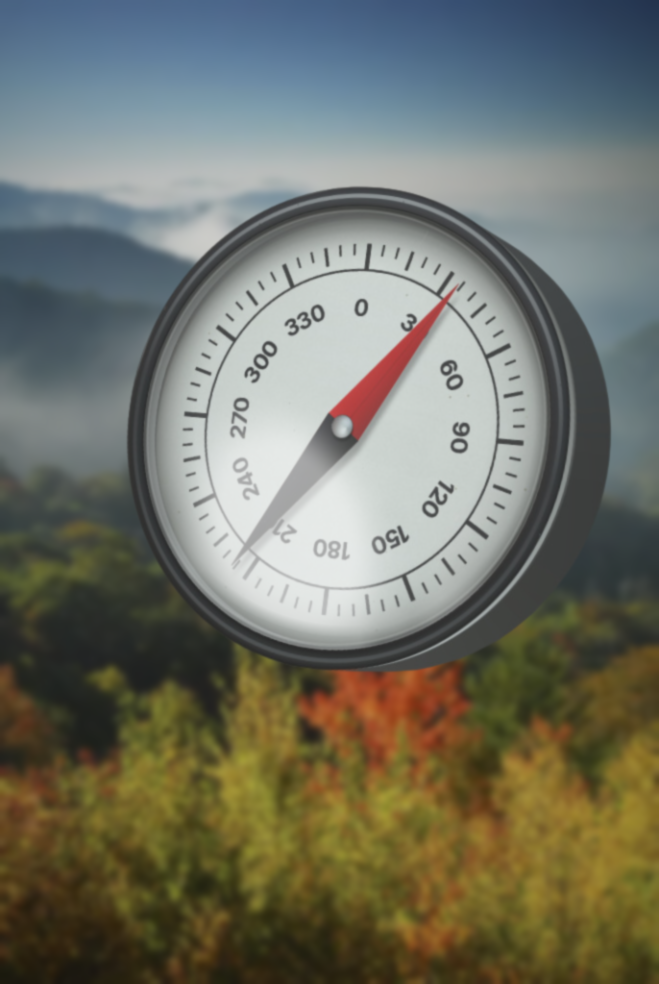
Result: 35 °
